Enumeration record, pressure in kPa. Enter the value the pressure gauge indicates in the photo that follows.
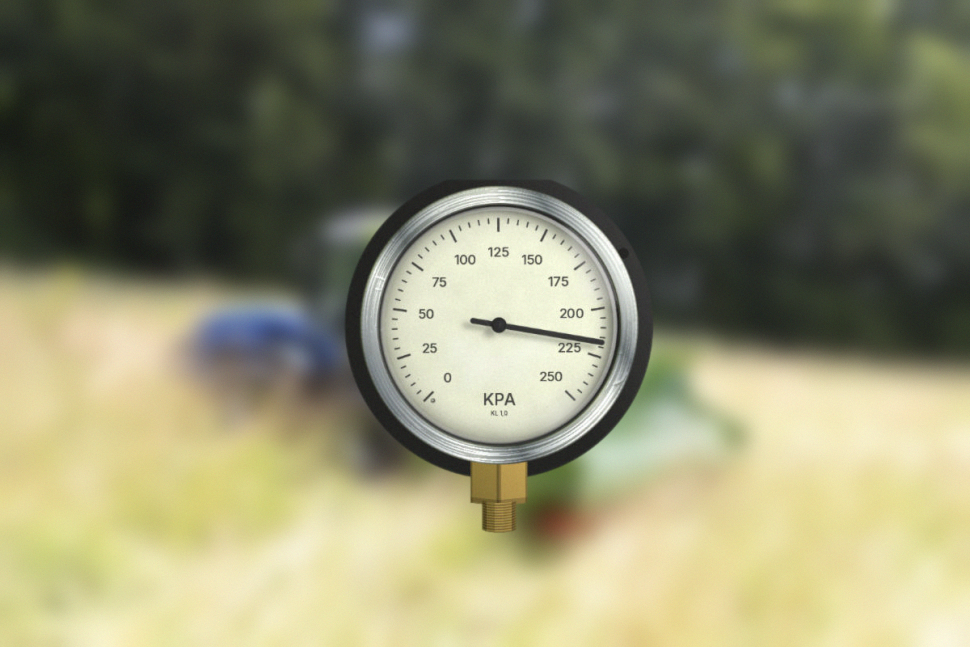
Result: 217.5 kPa
